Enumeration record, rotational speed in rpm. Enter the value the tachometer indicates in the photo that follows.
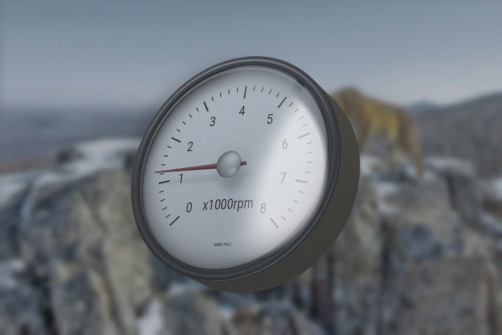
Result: 1200 rpm
